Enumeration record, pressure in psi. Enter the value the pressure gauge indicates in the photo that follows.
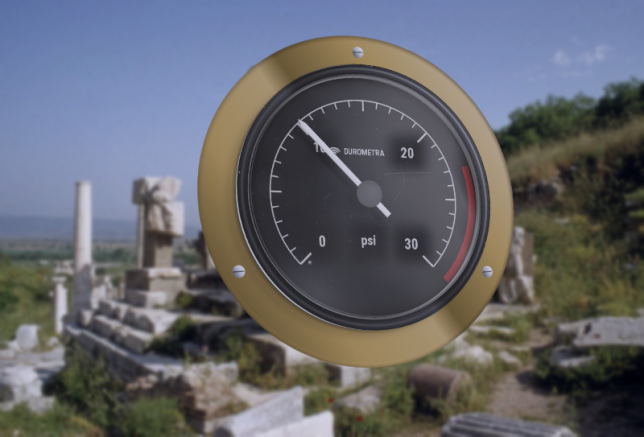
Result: 10 psi
